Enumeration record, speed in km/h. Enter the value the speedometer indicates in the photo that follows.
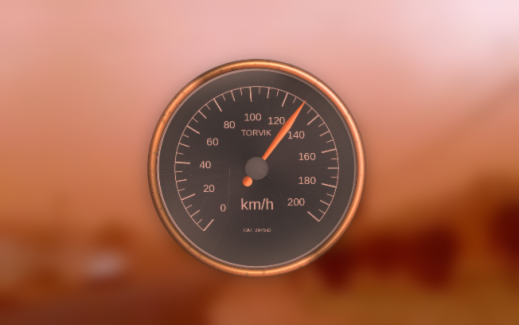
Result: 130 km/h
